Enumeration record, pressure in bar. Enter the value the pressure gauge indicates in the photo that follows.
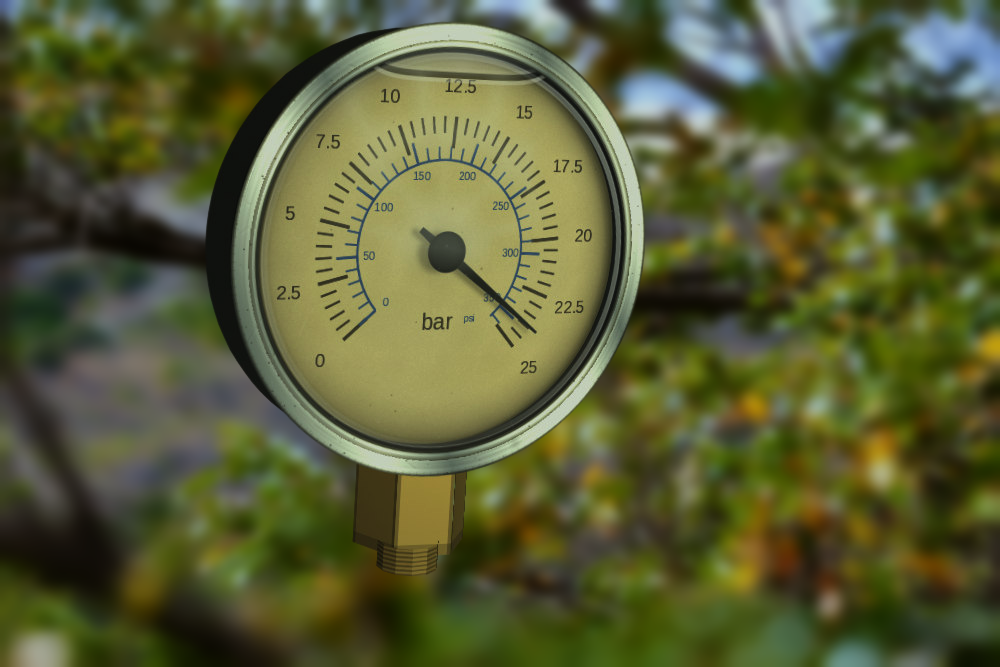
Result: 24 bar
